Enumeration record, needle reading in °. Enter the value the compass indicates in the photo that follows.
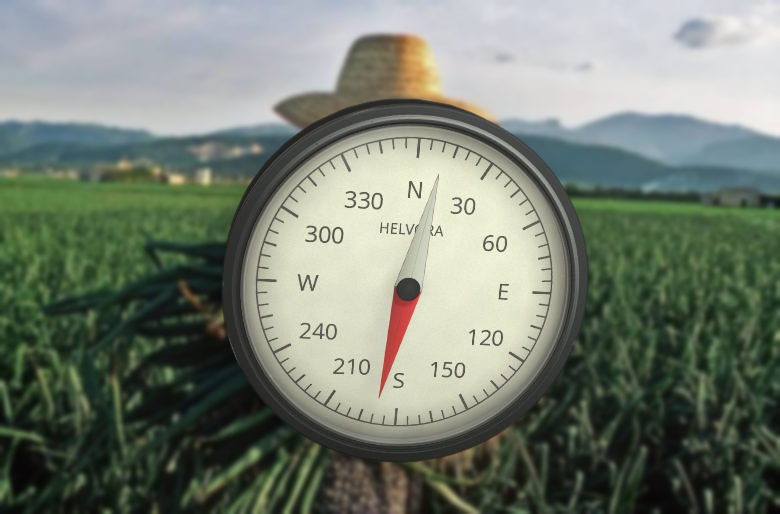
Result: 190 °
